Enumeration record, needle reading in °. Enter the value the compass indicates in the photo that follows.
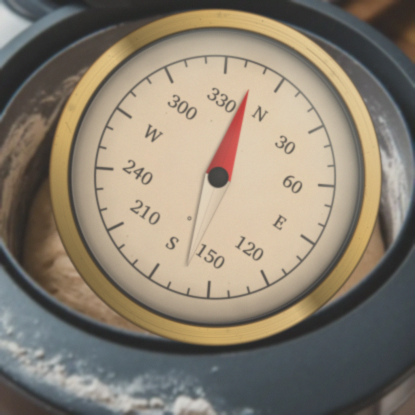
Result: 345 °
